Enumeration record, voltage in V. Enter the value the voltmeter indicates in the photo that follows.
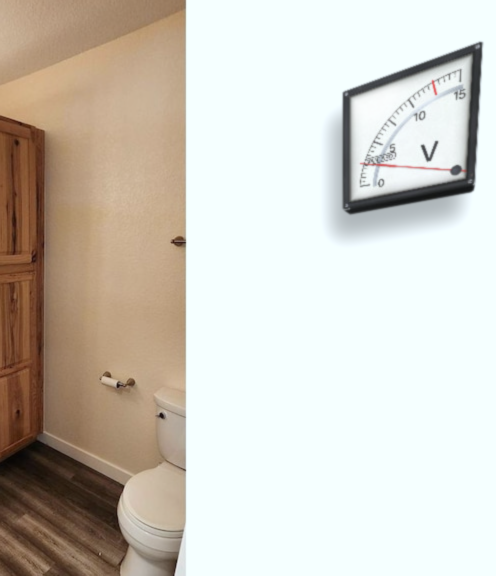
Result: 2.5 V
